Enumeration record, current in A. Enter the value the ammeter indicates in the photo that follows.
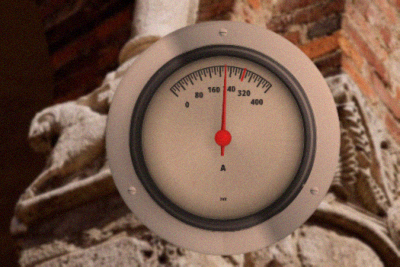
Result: 220 A
